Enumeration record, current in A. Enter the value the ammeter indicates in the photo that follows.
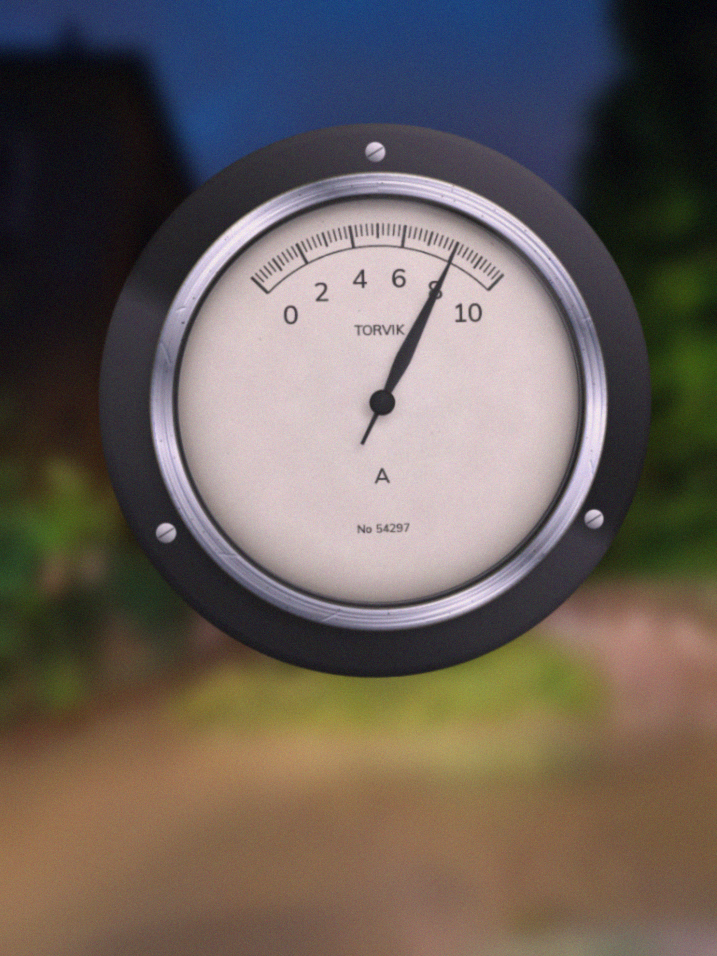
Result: 8 A
